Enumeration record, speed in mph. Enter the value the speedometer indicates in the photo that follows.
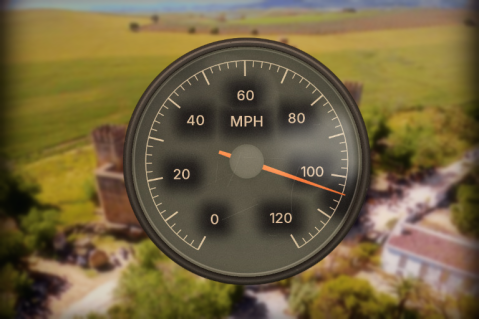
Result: 104 mph
